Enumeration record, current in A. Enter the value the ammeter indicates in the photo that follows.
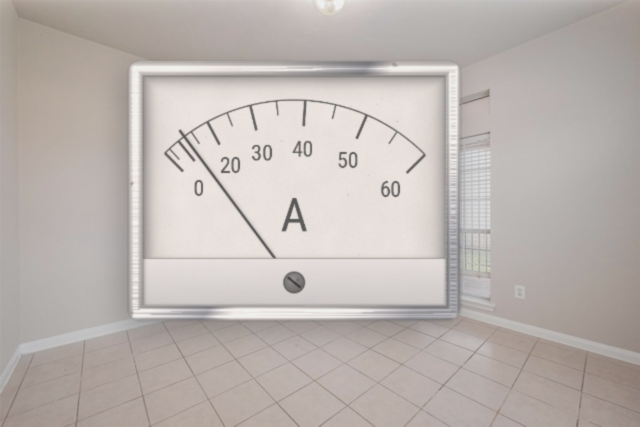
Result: 12.5 A
